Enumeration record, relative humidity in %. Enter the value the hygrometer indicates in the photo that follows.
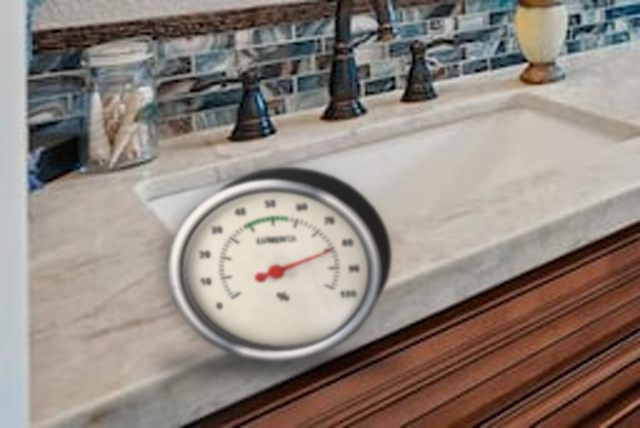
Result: 80 %
